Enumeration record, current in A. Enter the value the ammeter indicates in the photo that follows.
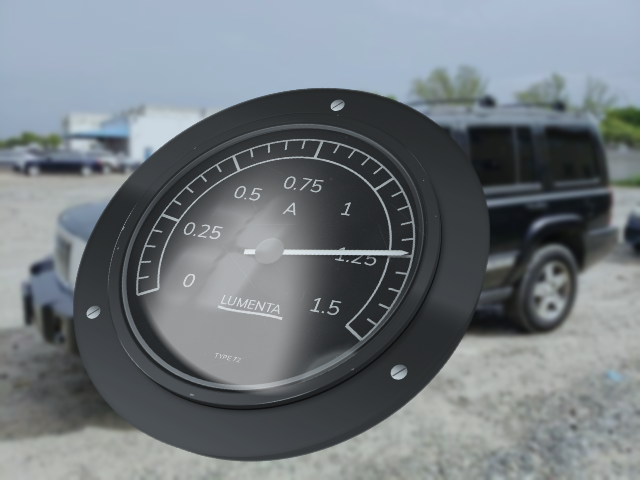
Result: 1.25 A
